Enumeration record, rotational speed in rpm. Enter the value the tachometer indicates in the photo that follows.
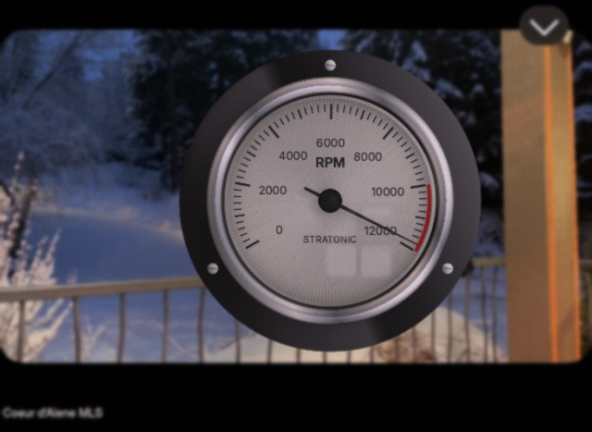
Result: 11800 rpm
